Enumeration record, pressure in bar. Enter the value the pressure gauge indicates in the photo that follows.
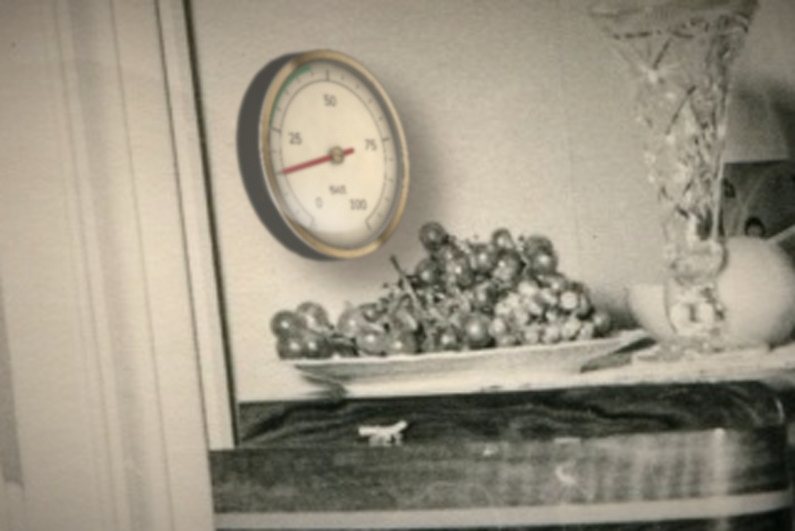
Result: 15 bar
